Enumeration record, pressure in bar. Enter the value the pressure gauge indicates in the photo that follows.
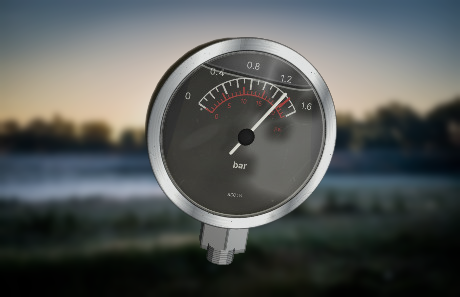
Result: 1.3 bar
